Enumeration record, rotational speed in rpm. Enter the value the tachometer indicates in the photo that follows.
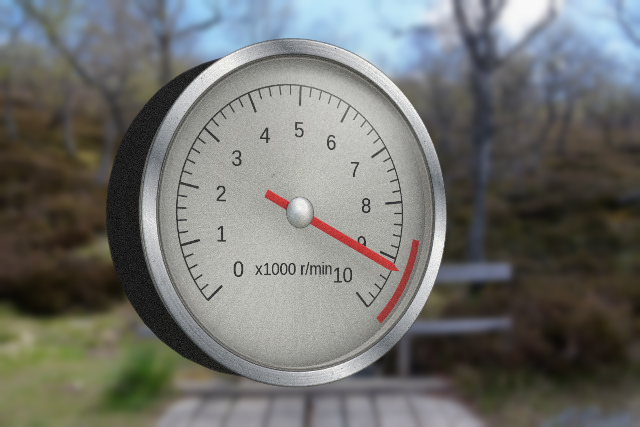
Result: 9200 rpm
